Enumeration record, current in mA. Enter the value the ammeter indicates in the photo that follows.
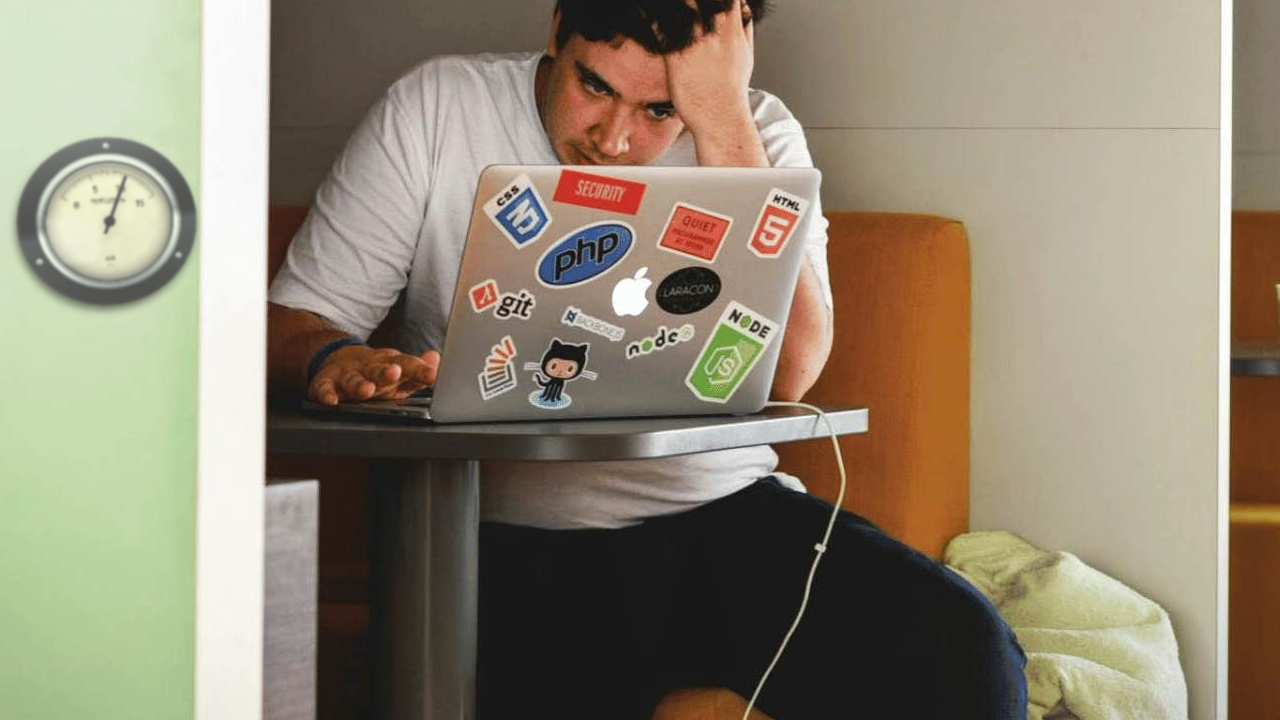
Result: 10 mA
